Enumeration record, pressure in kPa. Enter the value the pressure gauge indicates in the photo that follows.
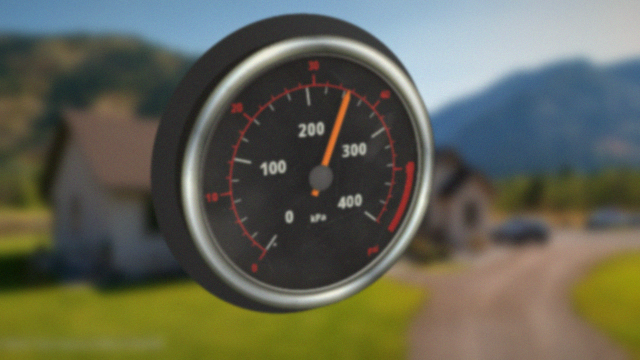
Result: 240 kPa
